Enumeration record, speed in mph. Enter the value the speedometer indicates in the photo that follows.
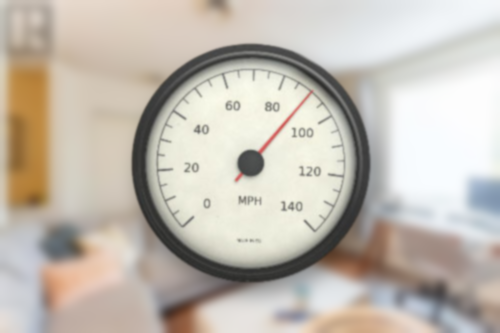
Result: 90 mph
